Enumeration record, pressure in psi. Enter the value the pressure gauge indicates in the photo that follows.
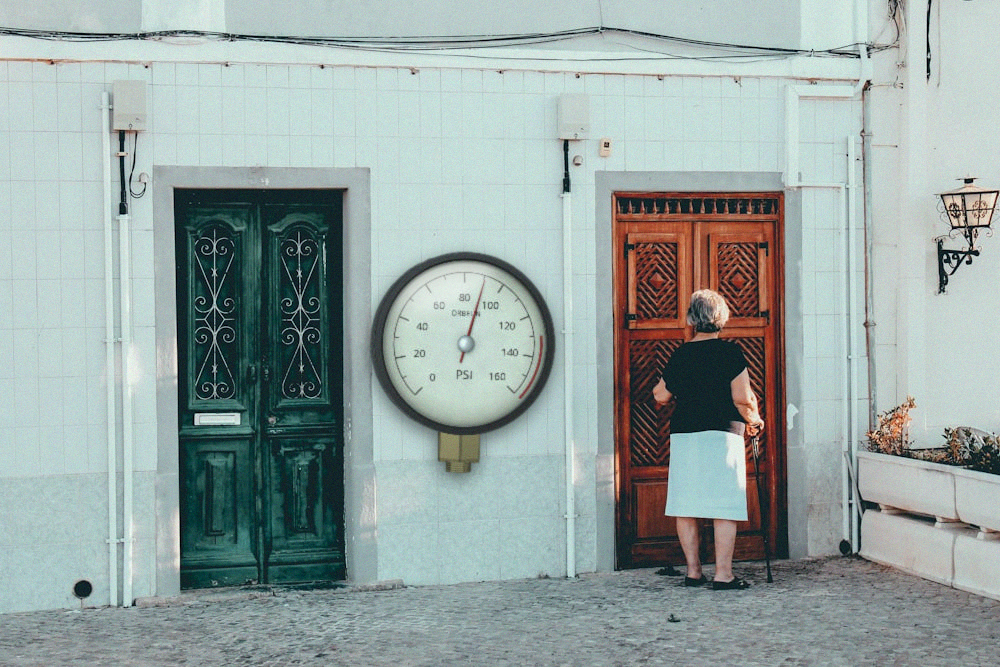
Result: 90 psi
